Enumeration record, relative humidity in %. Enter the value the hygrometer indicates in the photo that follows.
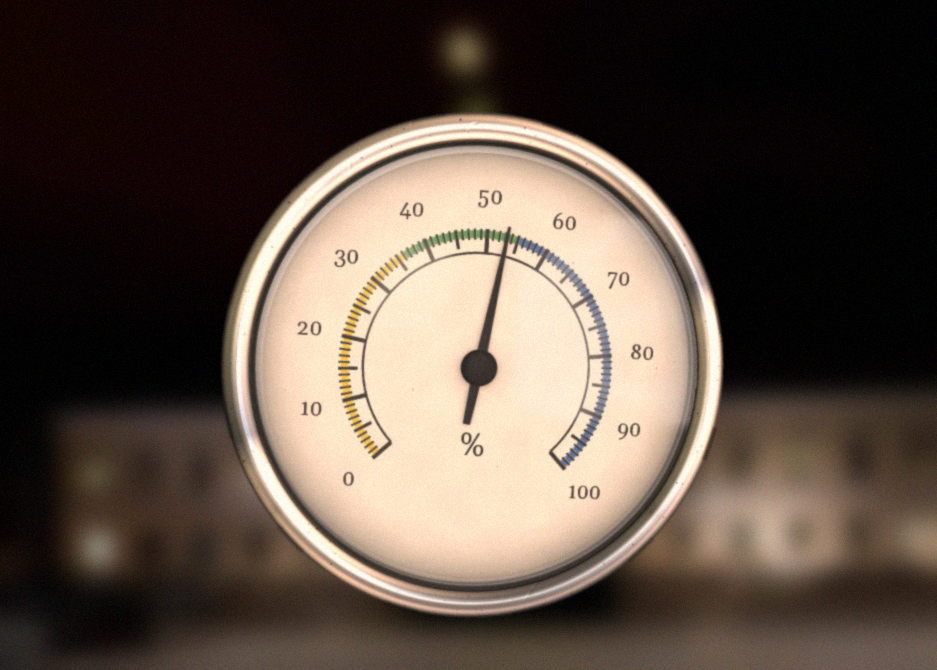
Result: 53 %
